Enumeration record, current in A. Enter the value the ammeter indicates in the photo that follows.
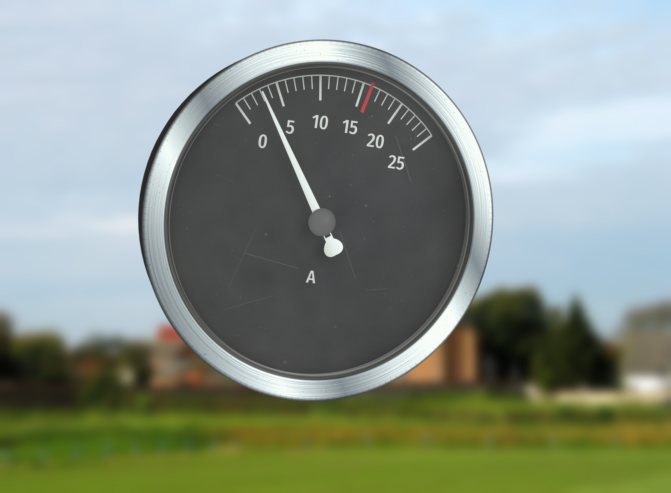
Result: 3 A
